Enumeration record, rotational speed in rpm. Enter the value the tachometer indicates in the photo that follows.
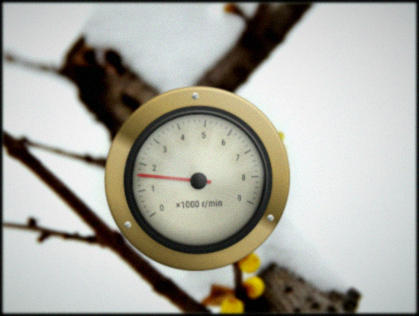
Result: 1600 rpm
